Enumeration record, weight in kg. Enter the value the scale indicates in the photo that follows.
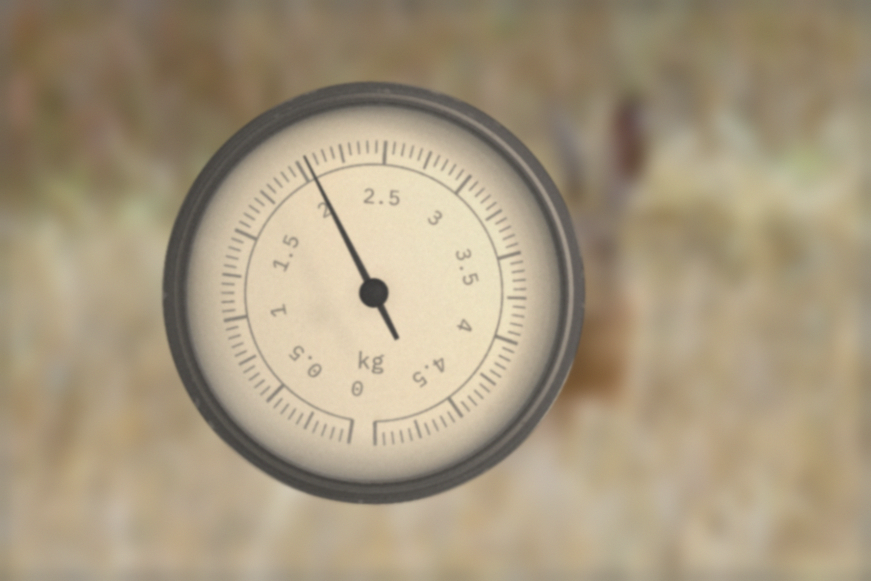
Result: 2.05 kg
